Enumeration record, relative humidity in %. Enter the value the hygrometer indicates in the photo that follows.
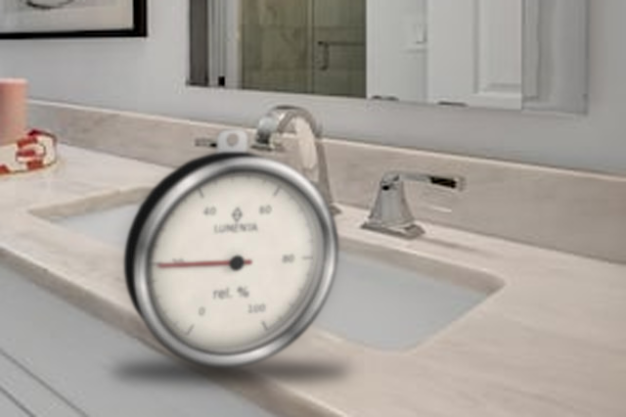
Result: 20 %
